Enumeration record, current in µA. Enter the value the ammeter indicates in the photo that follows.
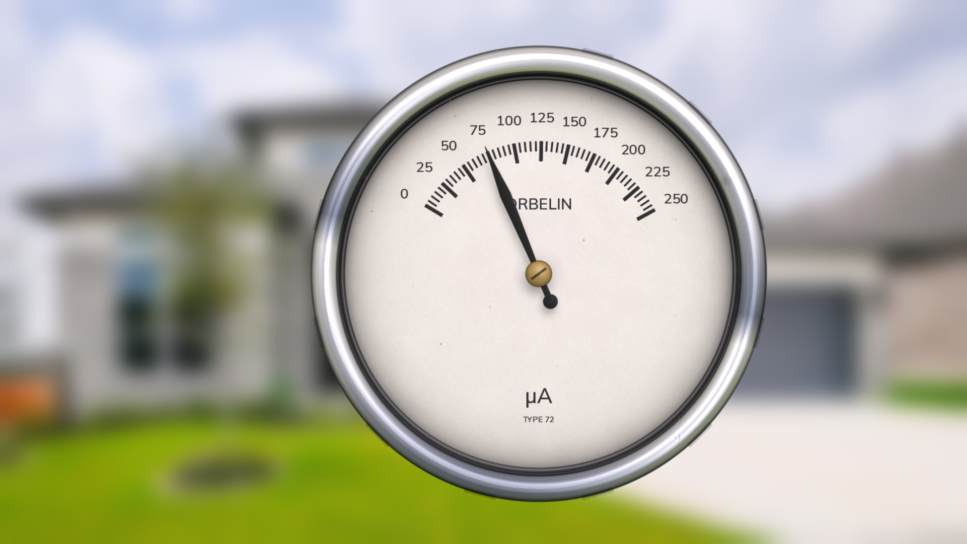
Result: 75 µA
